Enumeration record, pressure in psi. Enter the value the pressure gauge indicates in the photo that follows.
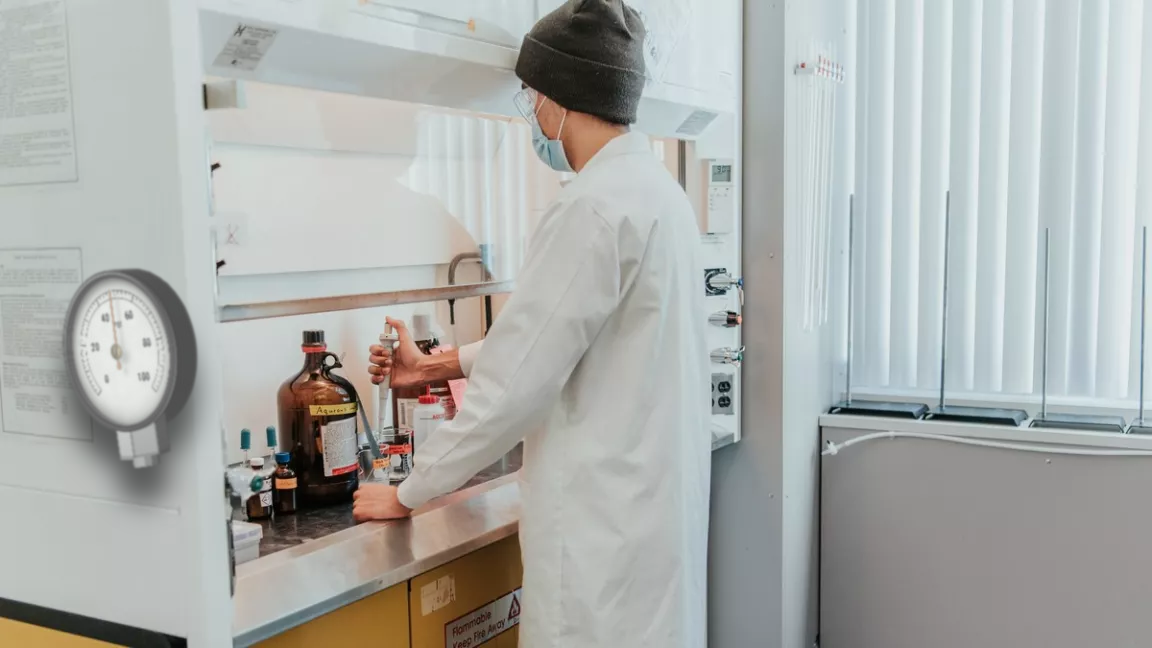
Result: 50 psi
